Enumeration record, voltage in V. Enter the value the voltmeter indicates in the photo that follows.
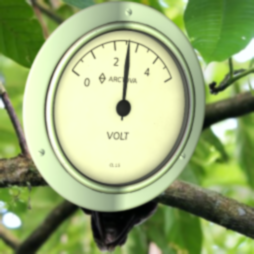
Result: 2.5 V
